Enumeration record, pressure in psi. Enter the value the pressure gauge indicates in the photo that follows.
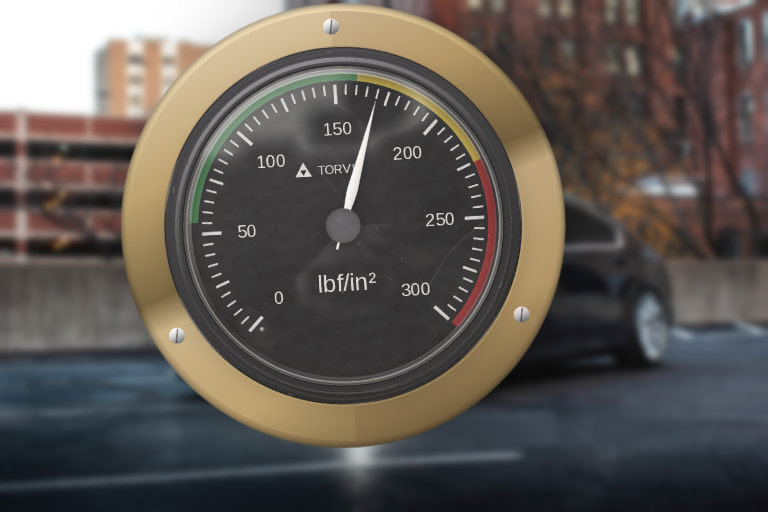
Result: 170 psi
